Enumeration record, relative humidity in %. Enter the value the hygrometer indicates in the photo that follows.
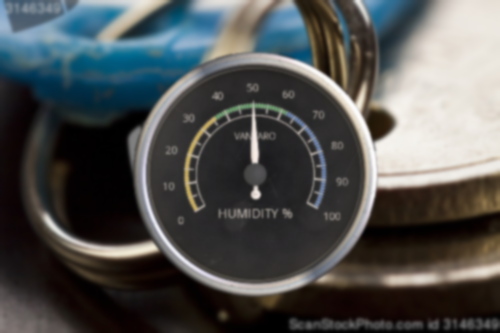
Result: 50 %
